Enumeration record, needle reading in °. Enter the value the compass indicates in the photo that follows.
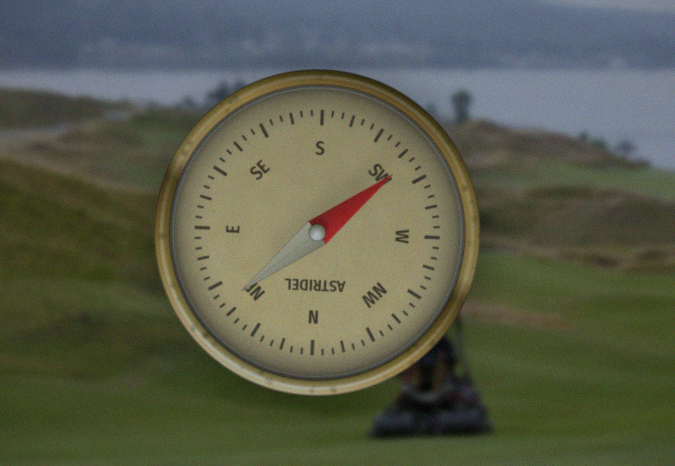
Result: 230 °
